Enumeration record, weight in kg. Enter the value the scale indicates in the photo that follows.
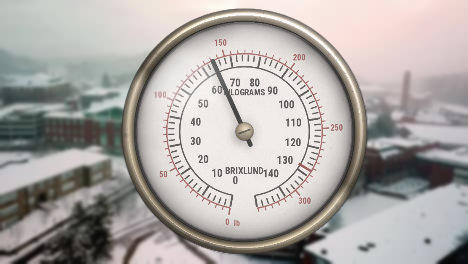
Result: 64 kg
